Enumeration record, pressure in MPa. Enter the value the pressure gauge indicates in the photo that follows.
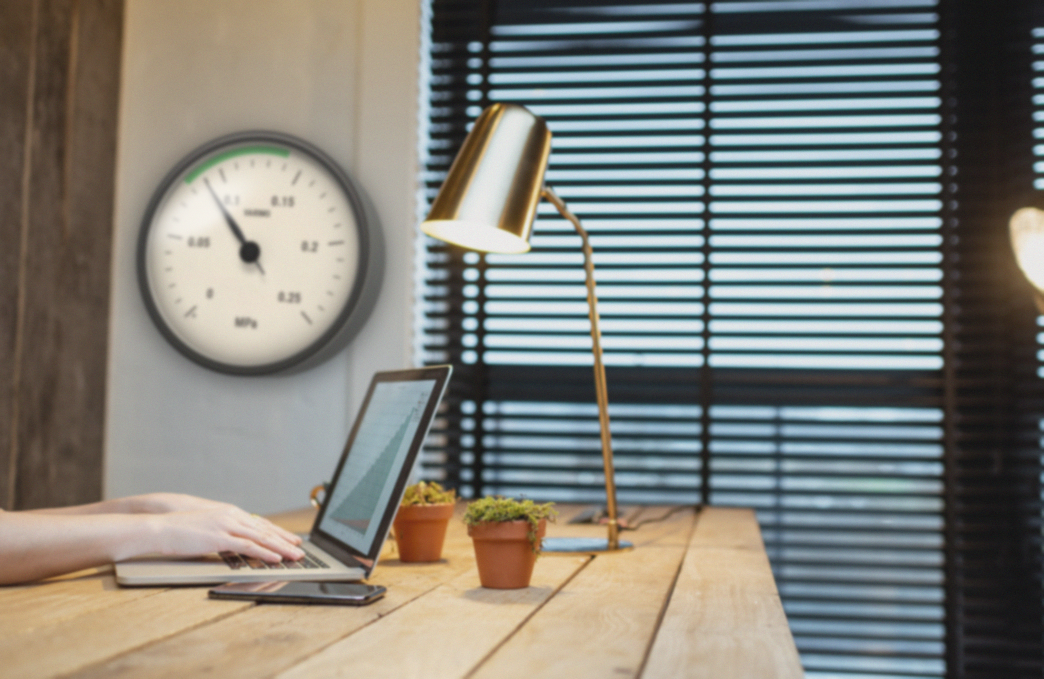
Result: 0.09 MPa
